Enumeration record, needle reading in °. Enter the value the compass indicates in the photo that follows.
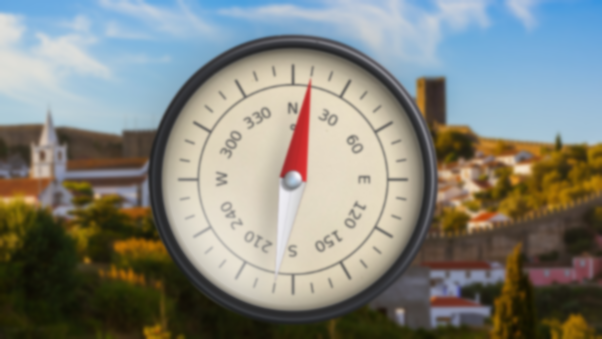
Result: 10 °
